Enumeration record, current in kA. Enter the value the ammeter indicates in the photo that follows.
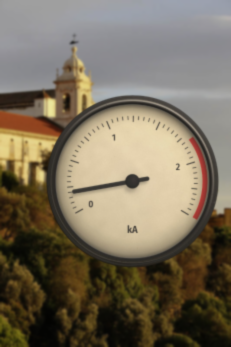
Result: 0.2 kA
